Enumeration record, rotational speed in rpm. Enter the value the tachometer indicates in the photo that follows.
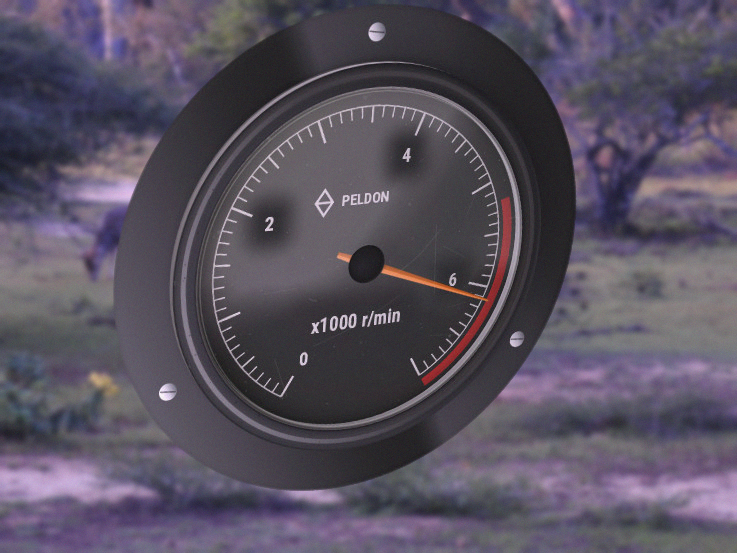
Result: 6100 rpm
